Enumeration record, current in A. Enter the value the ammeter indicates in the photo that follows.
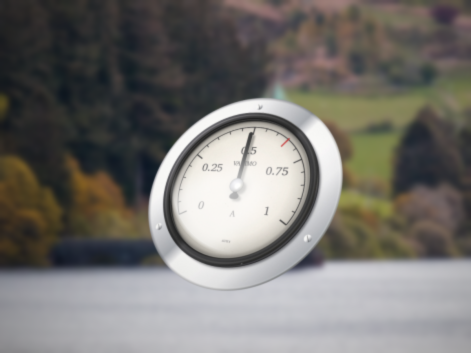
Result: 0.5 A
